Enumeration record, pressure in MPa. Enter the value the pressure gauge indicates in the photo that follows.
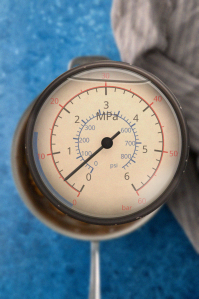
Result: 0.4 MPa
